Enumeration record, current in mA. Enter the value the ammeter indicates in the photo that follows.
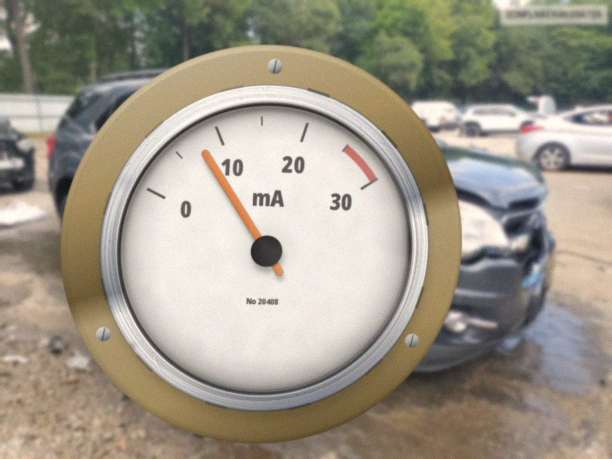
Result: 7.5 mA
